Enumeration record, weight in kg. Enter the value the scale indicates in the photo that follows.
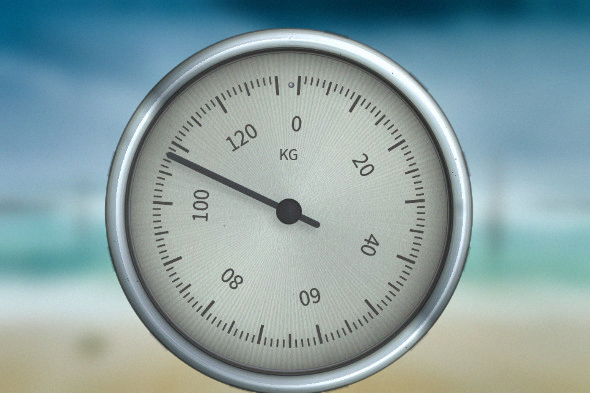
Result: 108 kg
